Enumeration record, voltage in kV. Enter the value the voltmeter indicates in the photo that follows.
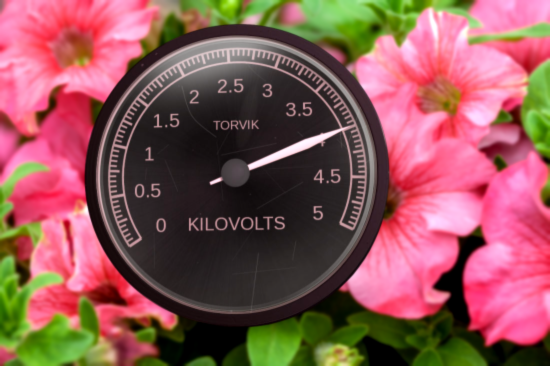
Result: 4 kV
